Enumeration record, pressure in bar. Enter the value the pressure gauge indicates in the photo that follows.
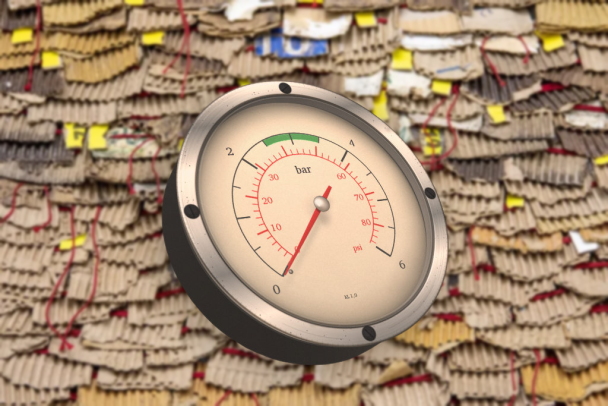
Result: 0 bar
